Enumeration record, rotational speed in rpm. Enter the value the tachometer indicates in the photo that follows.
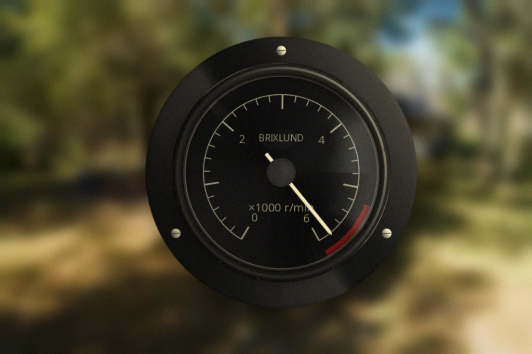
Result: 5800 rpm
